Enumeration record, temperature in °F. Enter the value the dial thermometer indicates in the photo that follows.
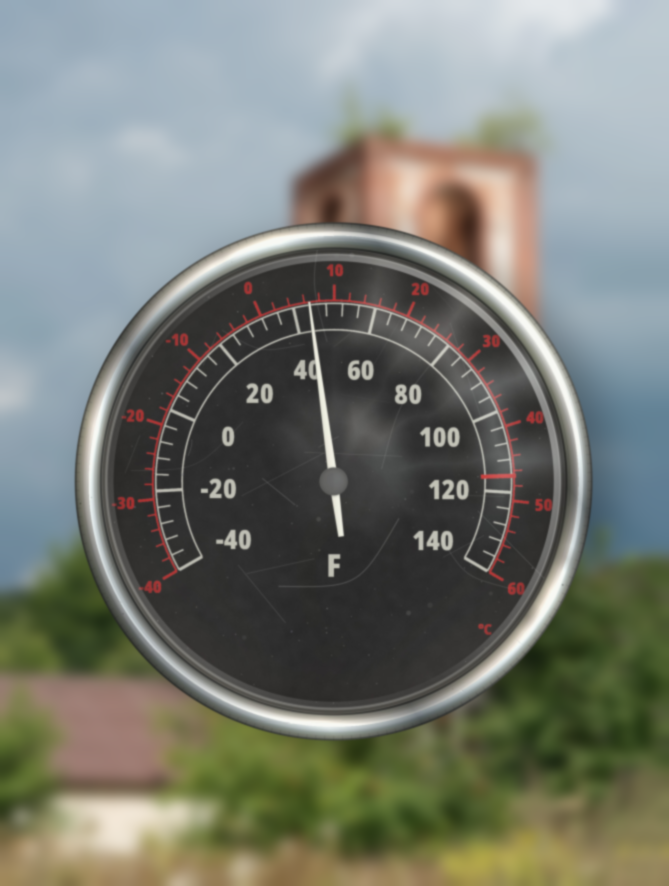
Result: 44 °F
